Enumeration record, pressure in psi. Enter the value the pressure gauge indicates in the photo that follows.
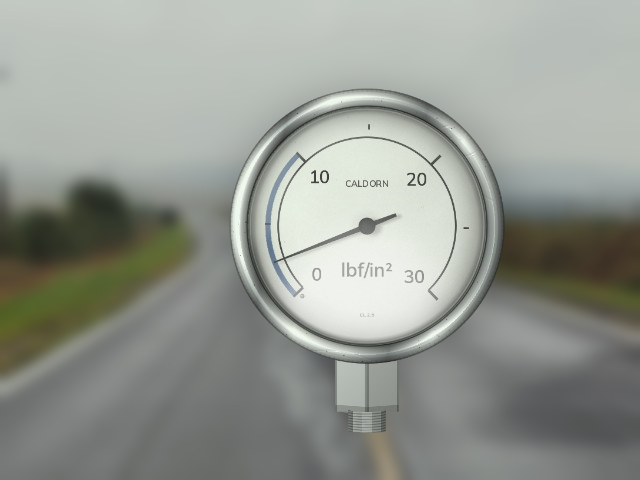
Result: 2.5 psi
